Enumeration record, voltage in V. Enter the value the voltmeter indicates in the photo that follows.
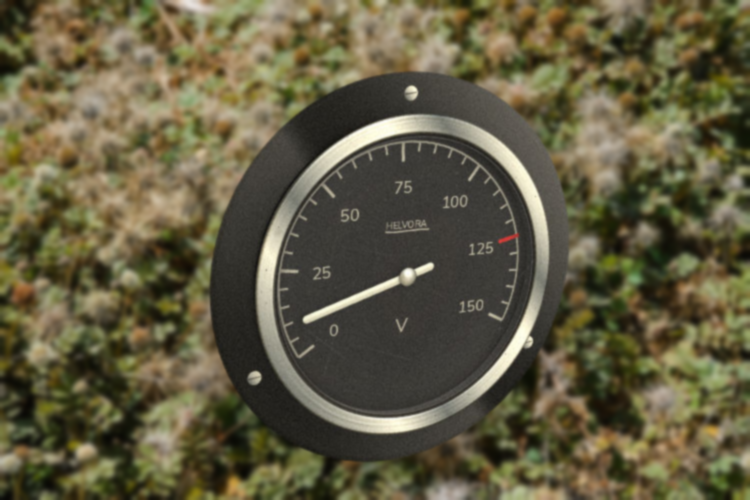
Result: 10 V
